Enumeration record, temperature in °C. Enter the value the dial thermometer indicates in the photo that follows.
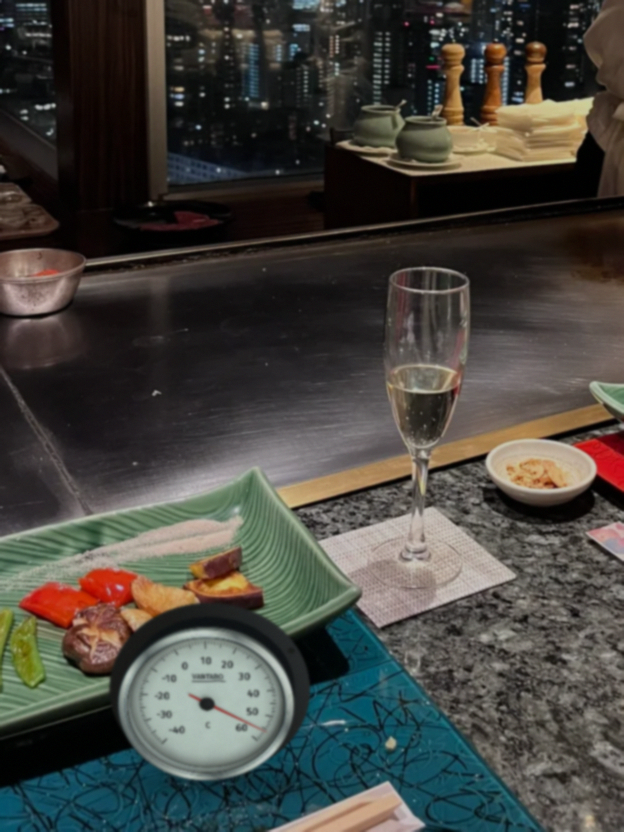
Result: 55 °C
